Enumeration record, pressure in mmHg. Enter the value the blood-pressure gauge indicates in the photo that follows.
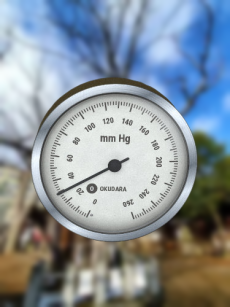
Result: 30 mmHg
